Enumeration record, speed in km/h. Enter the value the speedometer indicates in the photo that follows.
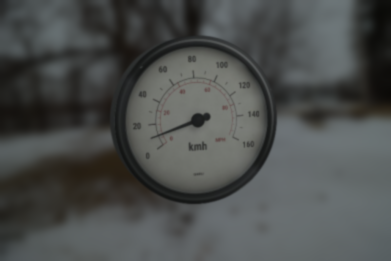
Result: 10 km/h
